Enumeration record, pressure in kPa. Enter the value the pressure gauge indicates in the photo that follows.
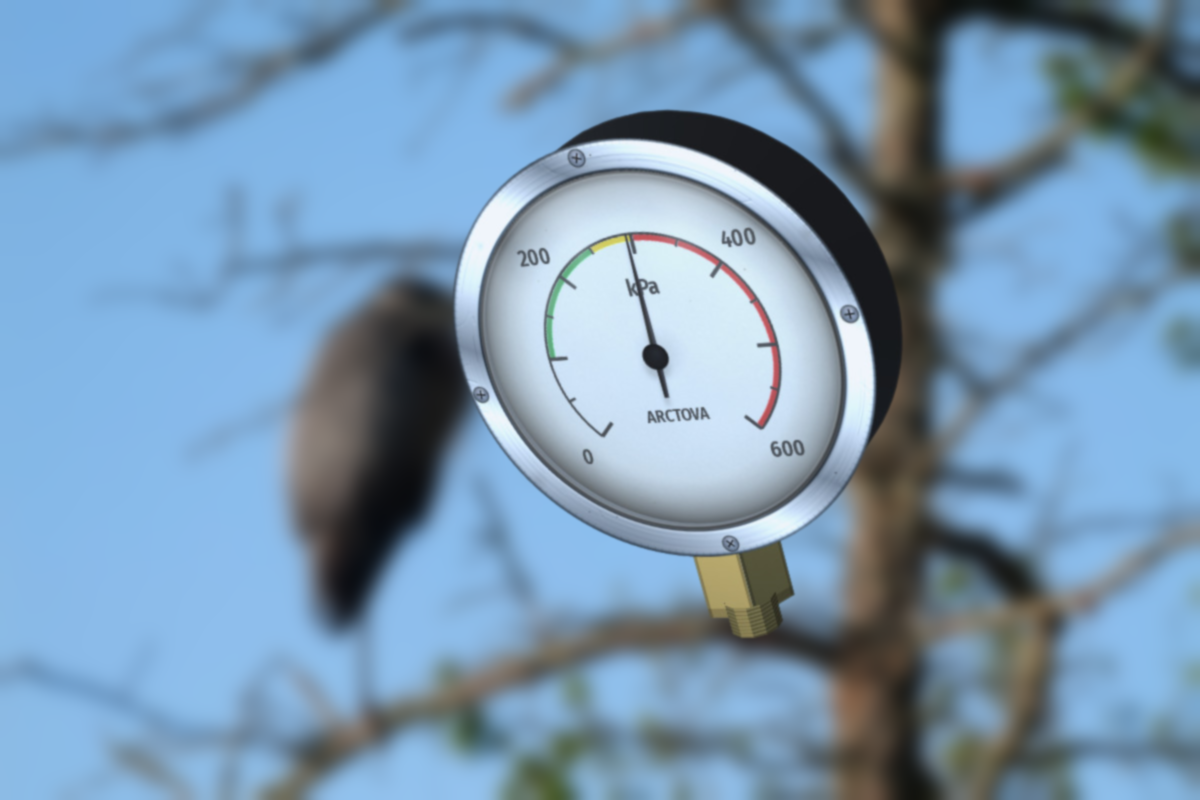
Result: 300 kPa
